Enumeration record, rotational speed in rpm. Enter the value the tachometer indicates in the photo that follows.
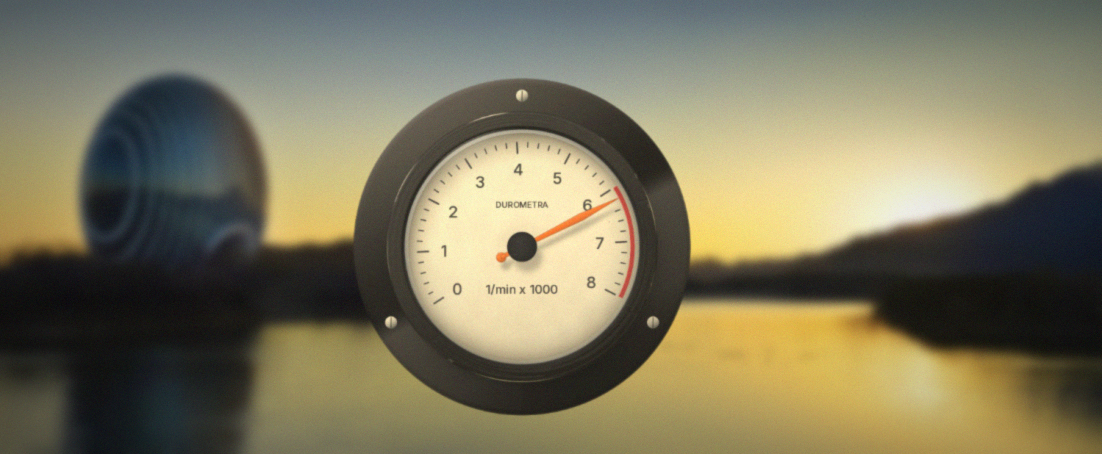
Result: 6200 rpm
